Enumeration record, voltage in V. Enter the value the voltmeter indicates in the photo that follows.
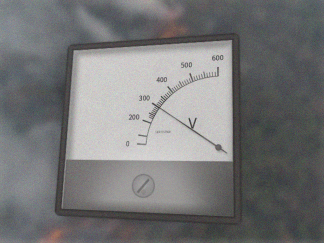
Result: 300 V
